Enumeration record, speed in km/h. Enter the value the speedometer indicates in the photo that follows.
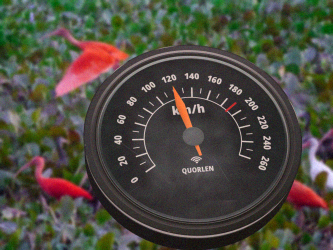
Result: 120 km/h
